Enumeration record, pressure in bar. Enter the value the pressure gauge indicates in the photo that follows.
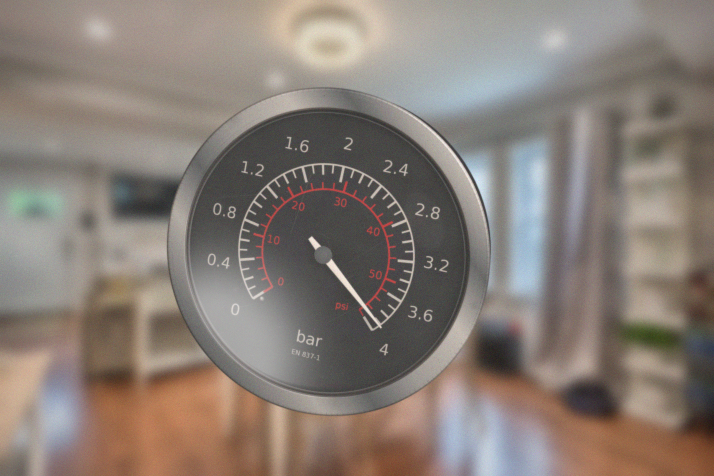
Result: 3.9 bar
